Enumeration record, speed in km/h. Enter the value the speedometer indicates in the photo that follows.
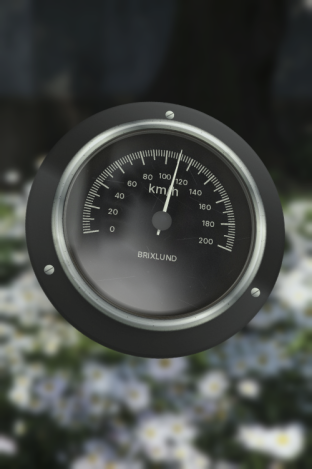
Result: 110 km/h
